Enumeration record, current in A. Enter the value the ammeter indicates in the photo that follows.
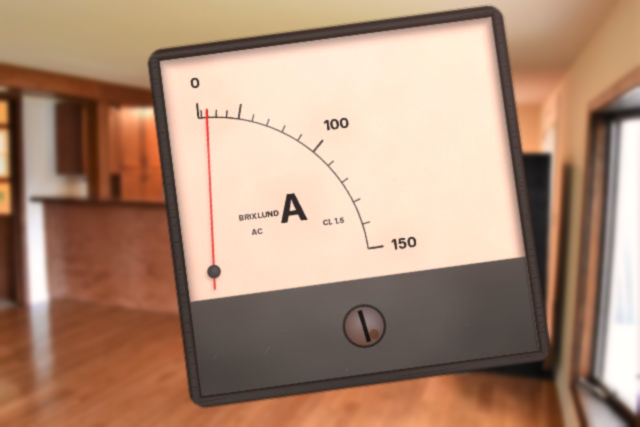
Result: 20 A
